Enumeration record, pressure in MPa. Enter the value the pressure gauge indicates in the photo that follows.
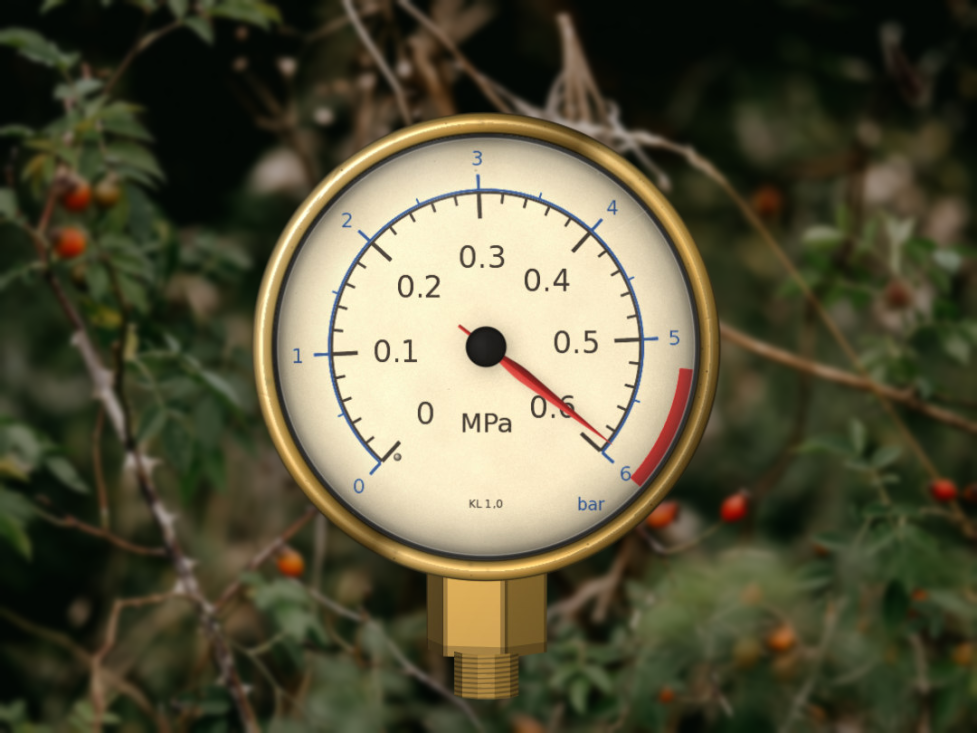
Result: 0.59 MPa
